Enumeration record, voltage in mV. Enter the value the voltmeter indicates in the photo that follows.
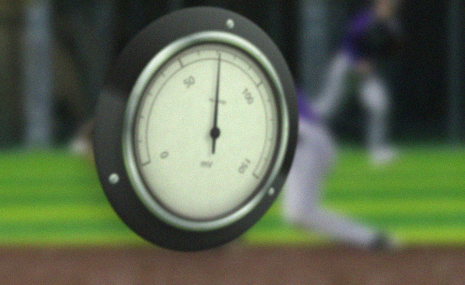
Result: 70 mV
